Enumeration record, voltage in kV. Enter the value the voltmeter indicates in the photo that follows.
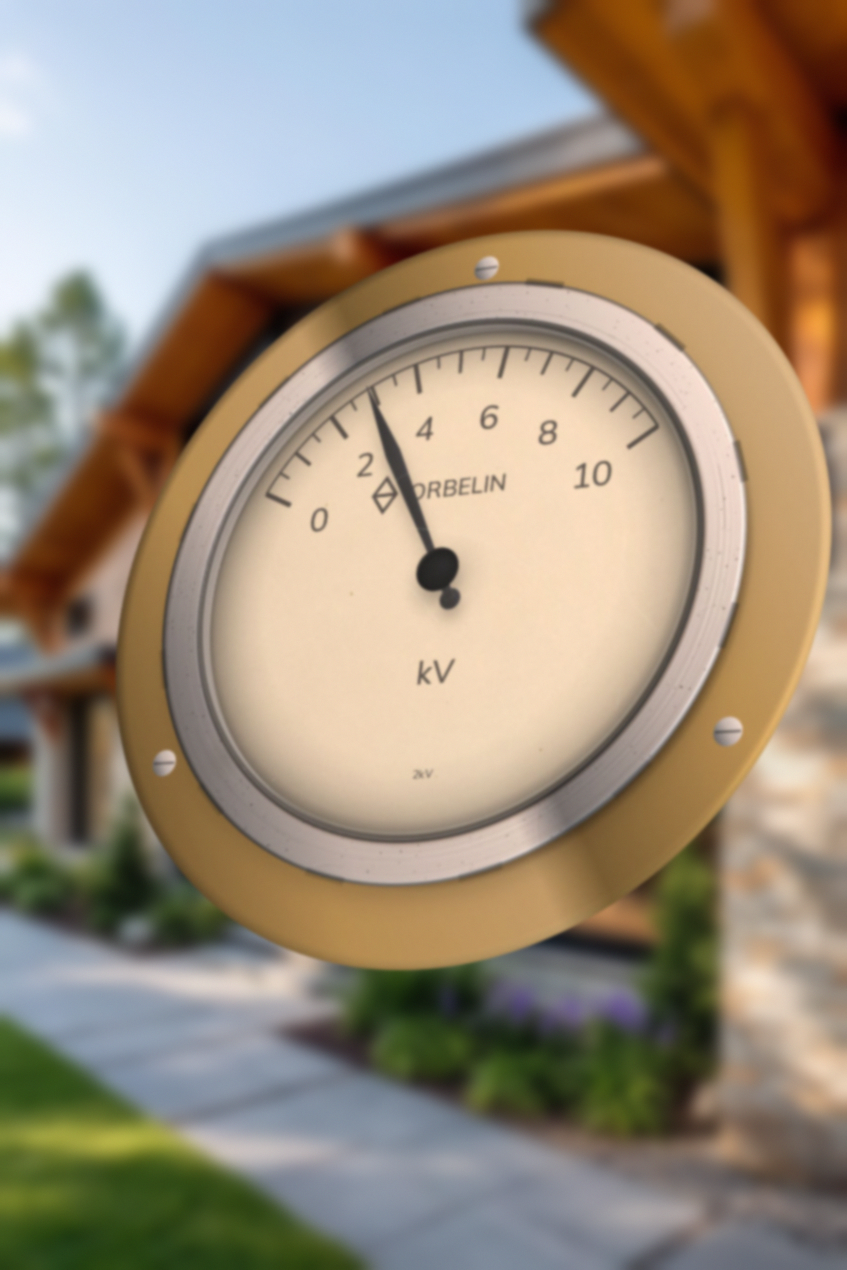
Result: 3 kV
